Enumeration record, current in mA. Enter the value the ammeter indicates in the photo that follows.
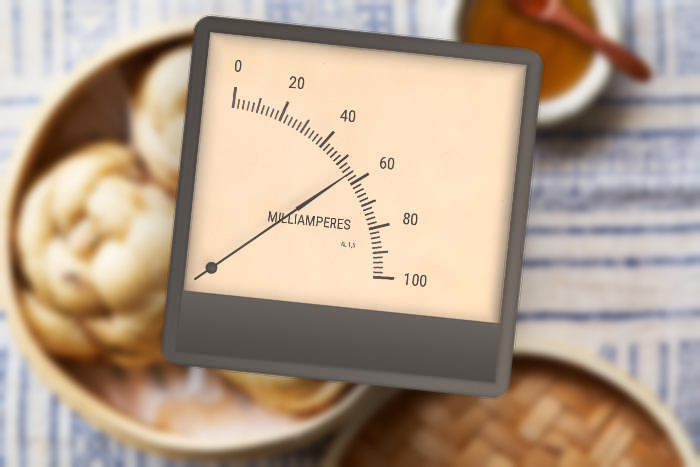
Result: 56 mA
